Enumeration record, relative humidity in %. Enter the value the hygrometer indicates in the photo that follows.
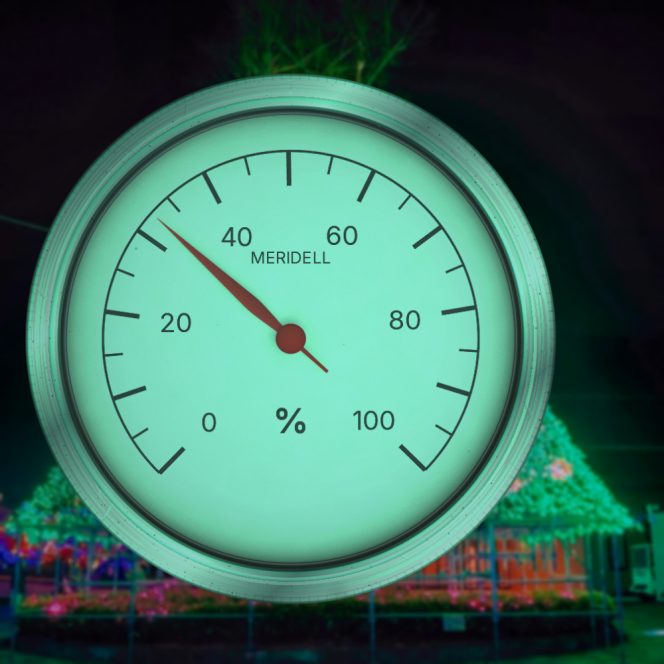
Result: 32.5 %
